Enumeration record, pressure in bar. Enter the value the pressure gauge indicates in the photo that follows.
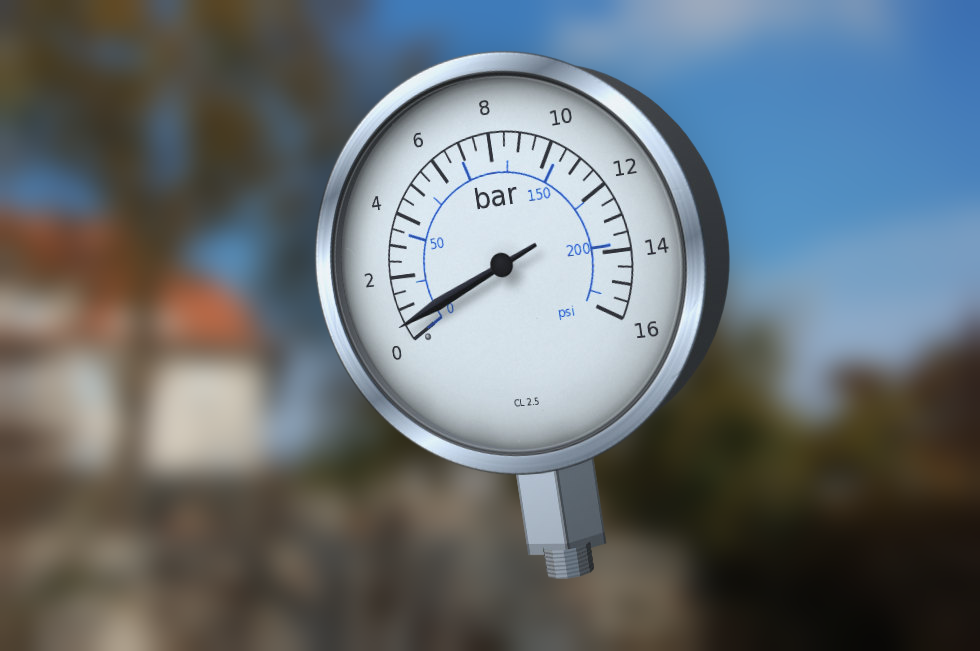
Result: 0.5 bar
